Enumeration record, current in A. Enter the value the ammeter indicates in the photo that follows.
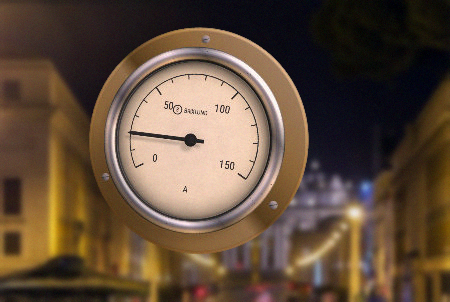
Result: 20 A
